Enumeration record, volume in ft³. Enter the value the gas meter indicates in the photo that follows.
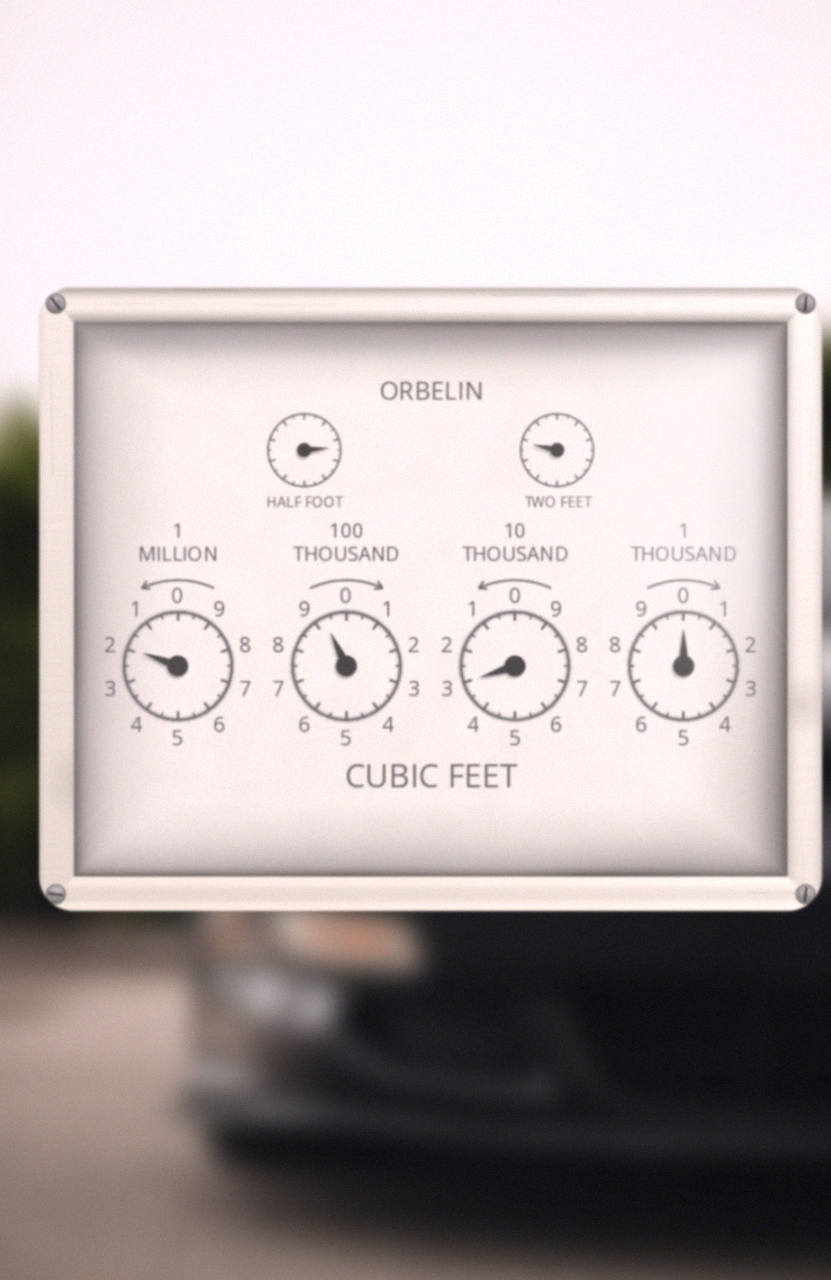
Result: 193000 ft³
